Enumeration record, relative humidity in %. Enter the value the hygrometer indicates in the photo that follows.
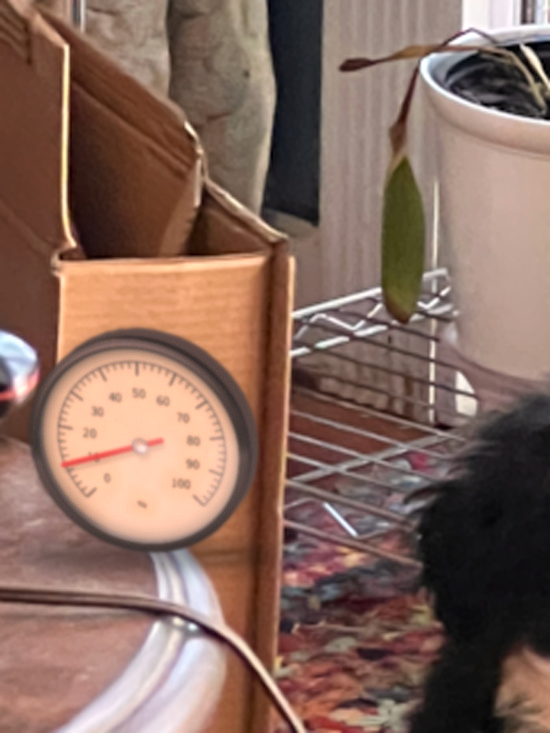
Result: 10 %
